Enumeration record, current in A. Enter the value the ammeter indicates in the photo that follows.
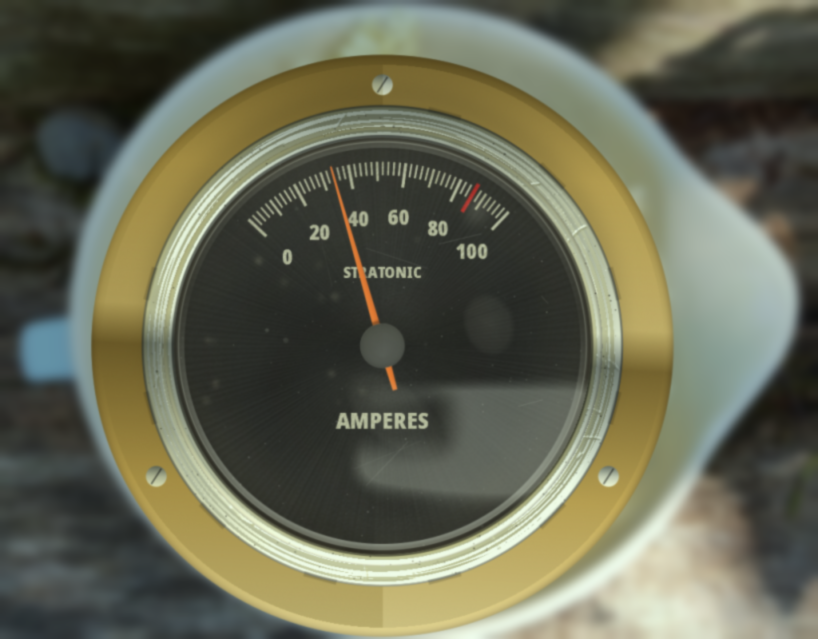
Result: 34 A
